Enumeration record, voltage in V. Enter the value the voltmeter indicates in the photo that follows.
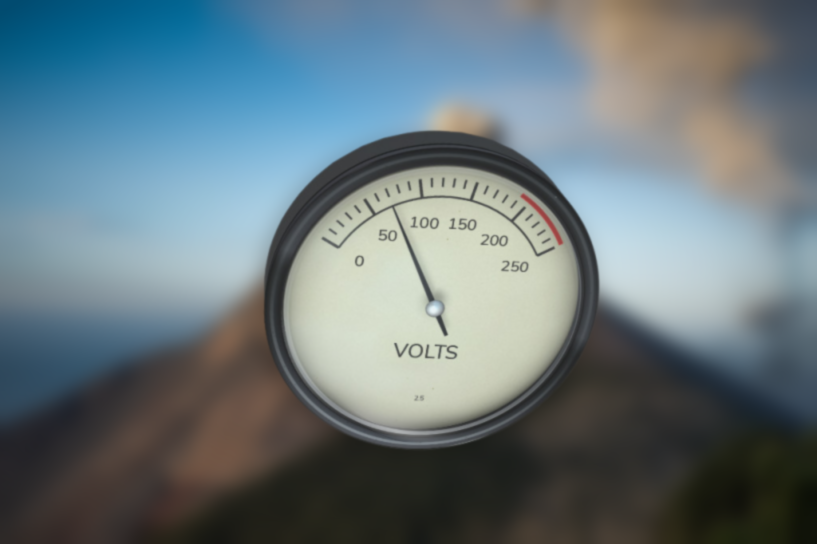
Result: 70 V
